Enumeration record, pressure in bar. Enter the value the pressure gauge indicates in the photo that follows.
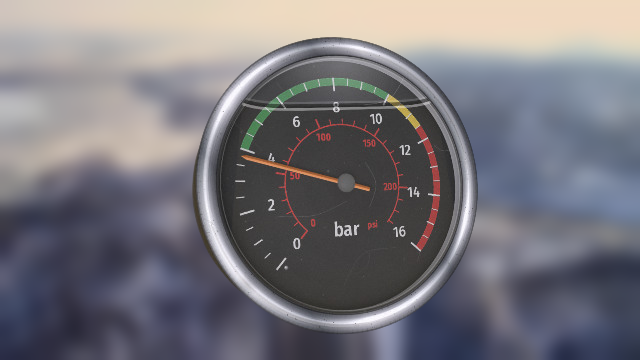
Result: 3.75 bar
